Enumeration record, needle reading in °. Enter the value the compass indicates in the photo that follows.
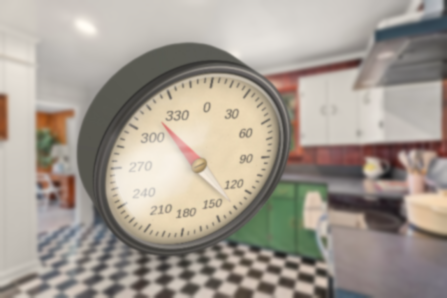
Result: 315 °
